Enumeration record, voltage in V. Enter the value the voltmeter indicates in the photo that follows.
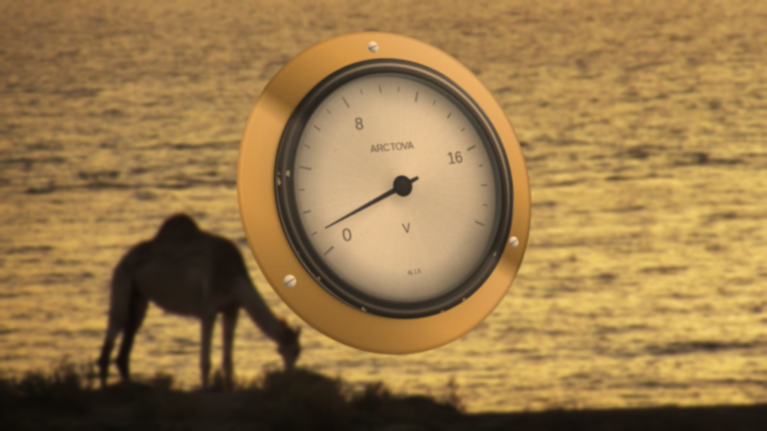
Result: 1 V
